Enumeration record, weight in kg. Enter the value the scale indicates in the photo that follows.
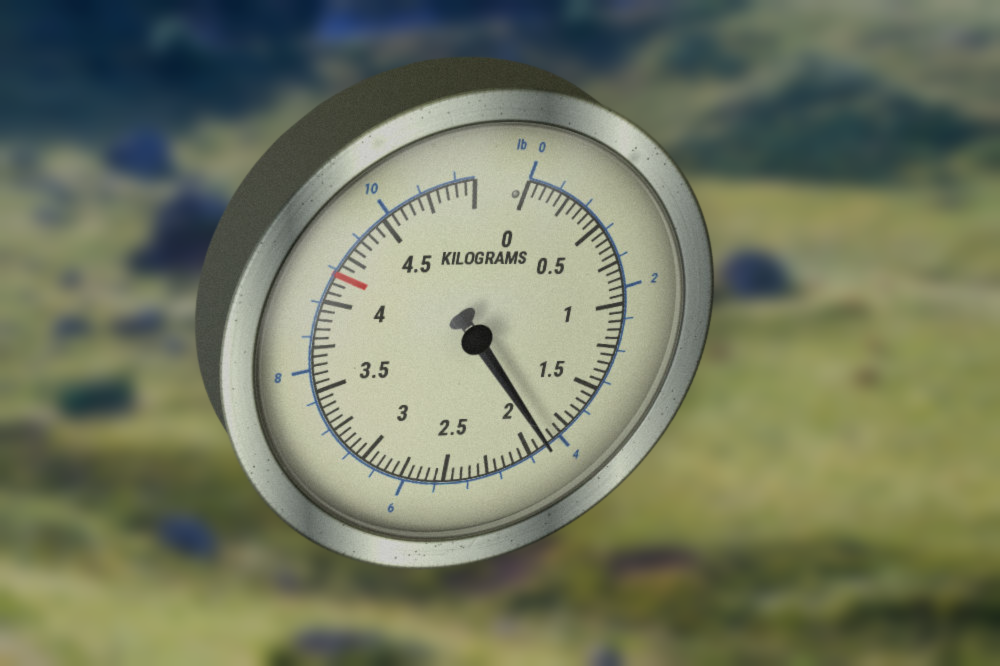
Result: 1.9 kg
